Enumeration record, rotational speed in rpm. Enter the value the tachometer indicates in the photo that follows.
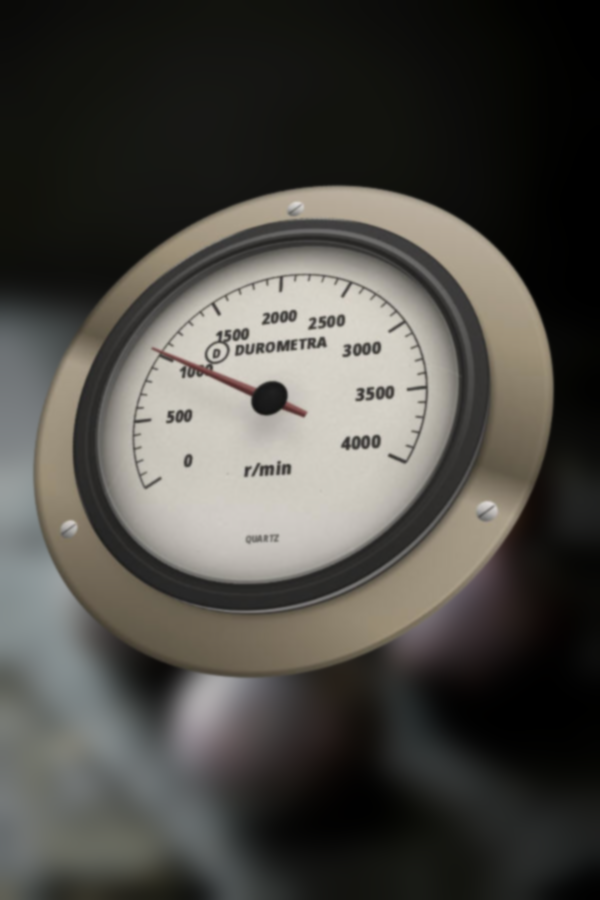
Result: 1000 rpm
